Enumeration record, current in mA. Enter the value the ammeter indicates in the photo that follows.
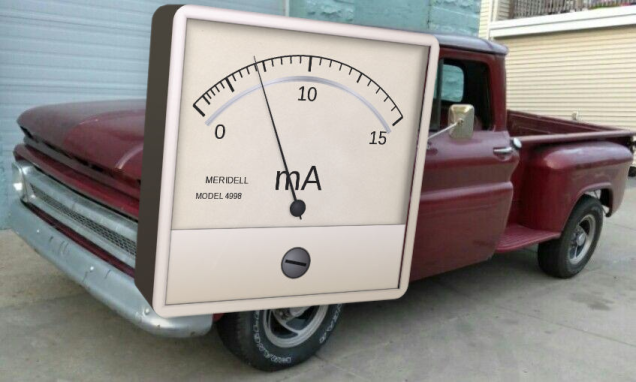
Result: 7 mA
